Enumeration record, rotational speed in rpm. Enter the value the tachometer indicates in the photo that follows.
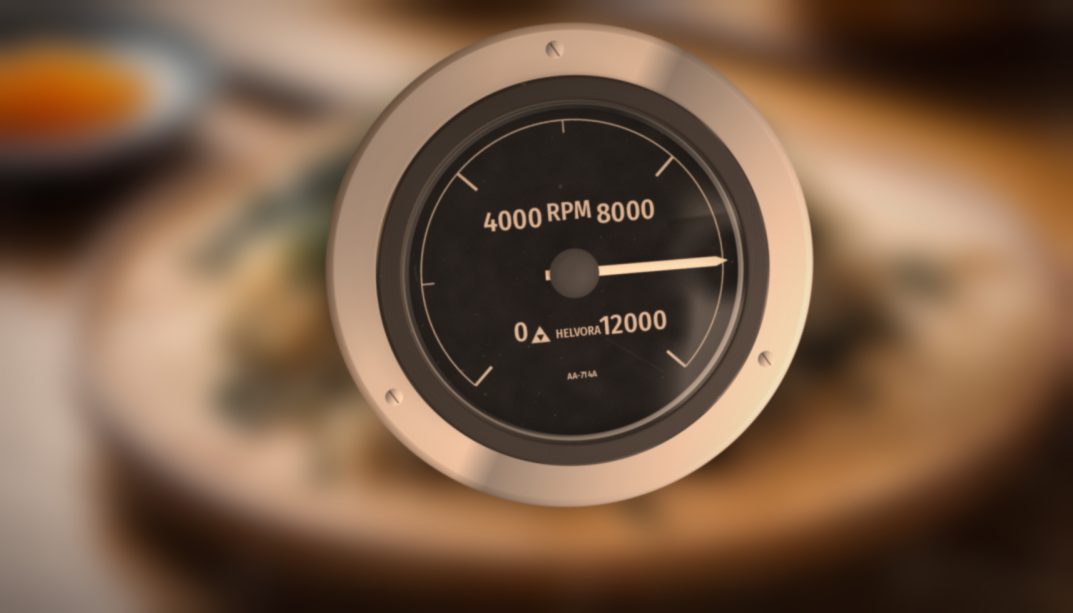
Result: 10000 rpm
